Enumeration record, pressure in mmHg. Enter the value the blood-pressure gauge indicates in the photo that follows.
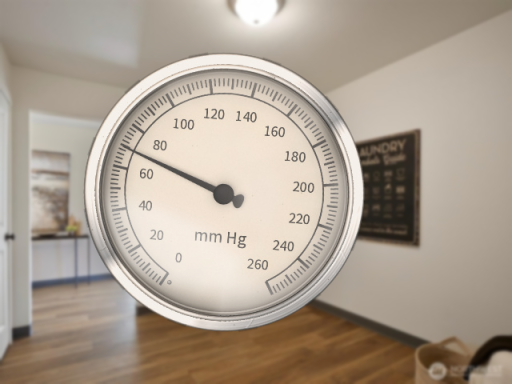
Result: 70 mmHg
